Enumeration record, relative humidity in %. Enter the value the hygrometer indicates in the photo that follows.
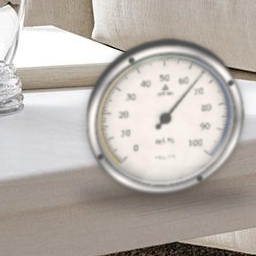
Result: 65 %
